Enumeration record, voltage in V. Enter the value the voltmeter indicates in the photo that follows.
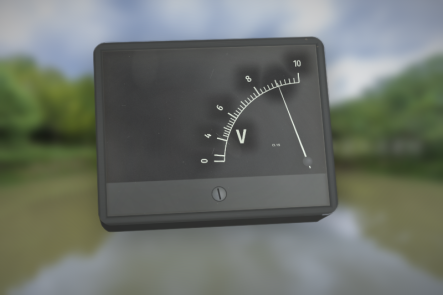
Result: 9 V
